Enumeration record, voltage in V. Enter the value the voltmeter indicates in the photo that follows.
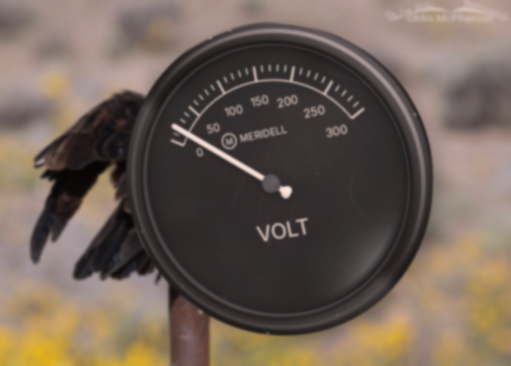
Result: 20 V
